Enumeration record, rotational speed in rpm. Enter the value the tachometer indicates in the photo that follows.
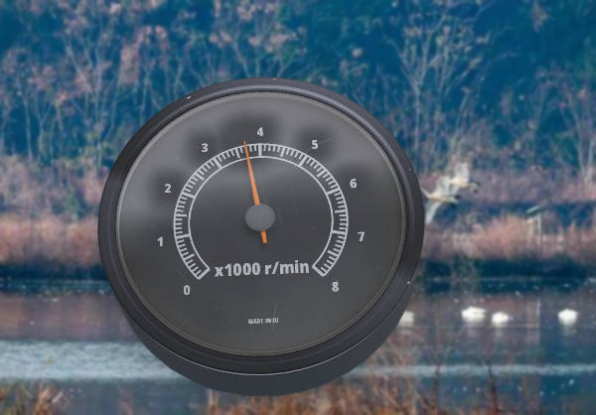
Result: 3700 rpm
